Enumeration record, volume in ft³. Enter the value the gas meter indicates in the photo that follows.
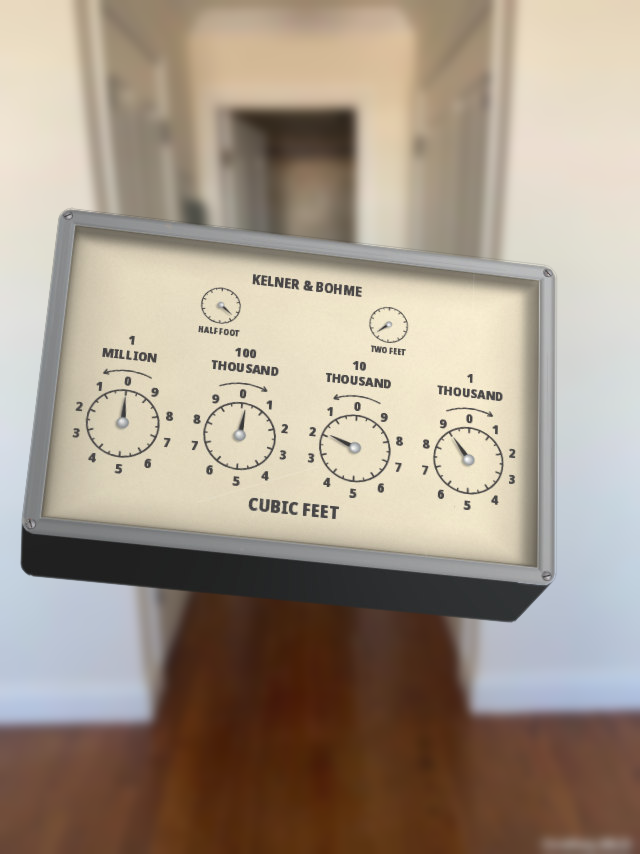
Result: 1900 ft³
